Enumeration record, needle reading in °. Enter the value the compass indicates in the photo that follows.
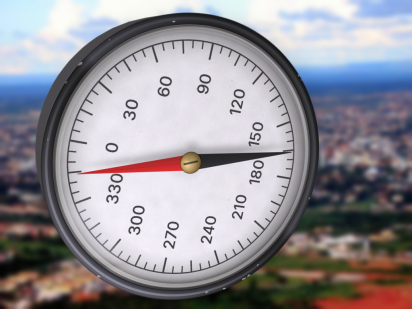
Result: 345 °
